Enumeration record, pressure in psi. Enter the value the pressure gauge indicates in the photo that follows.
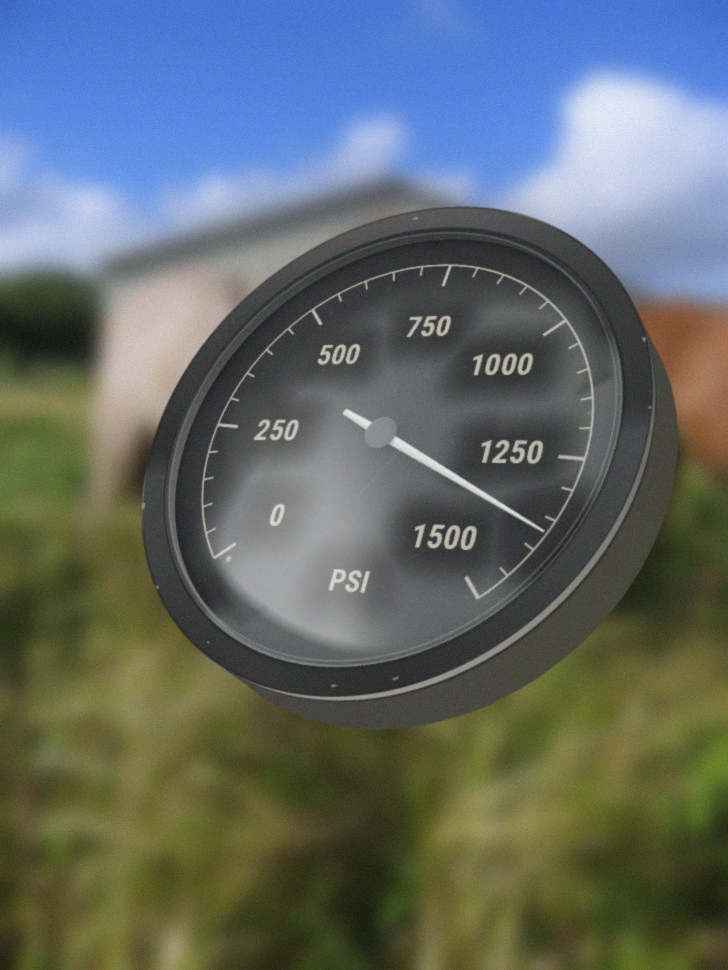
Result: 1375 psi
